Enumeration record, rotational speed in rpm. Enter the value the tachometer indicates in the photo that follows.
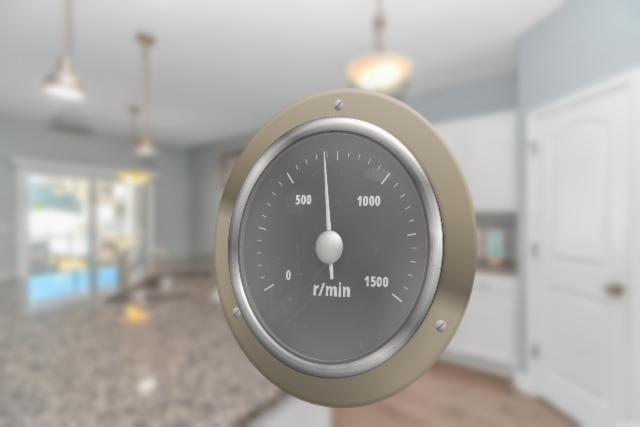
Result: 700 rpm
